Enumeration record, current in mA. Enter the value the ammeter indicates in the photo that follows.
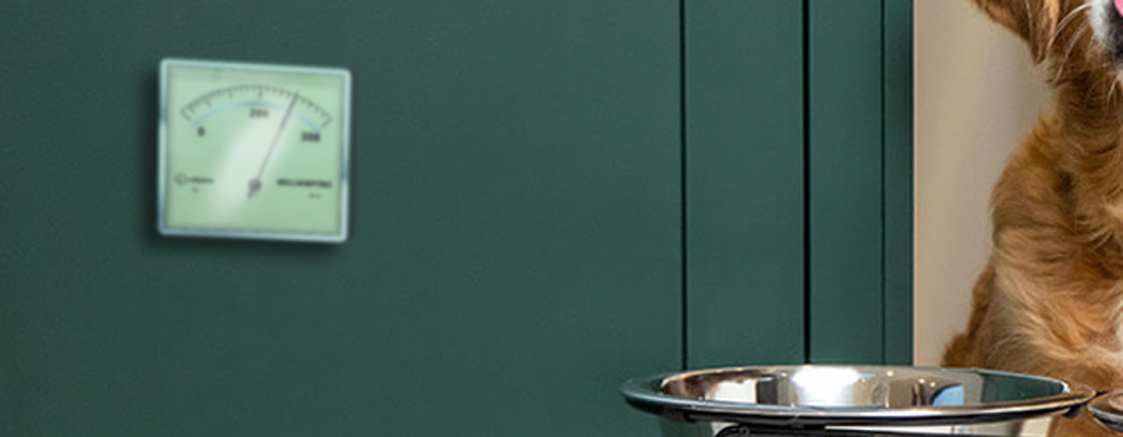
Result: 250 mA
